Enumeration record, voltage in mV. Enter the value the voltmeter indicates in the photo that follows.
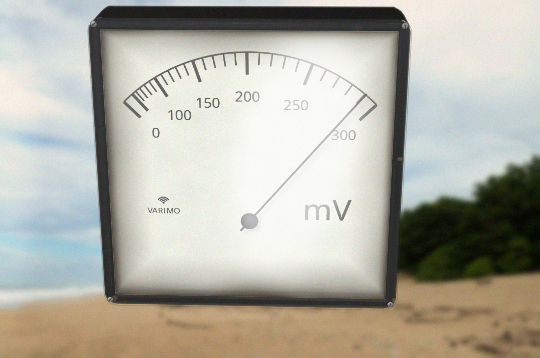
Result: 290 mV
